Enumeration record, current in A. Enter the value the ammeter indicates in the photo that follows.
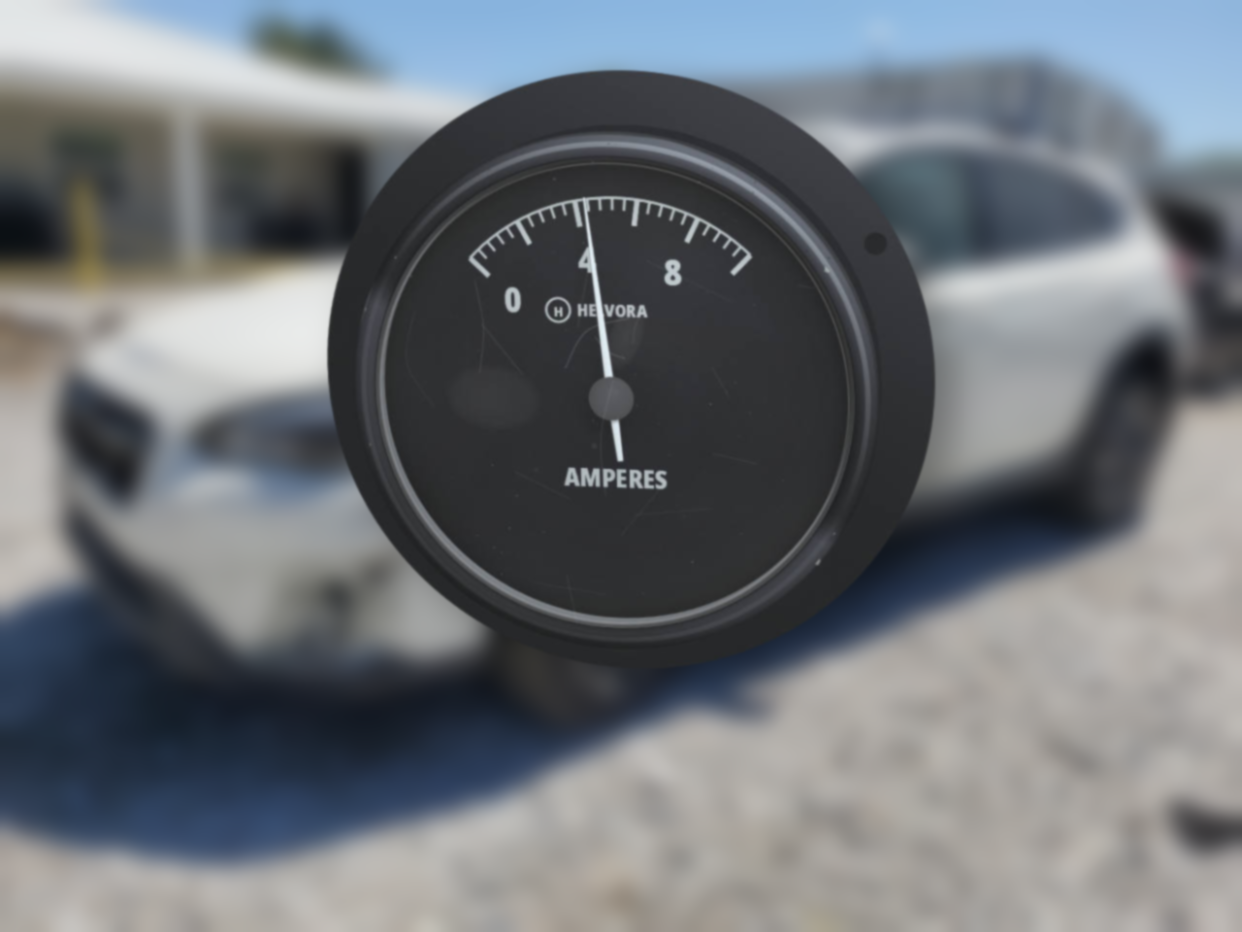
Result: 4.4 A
